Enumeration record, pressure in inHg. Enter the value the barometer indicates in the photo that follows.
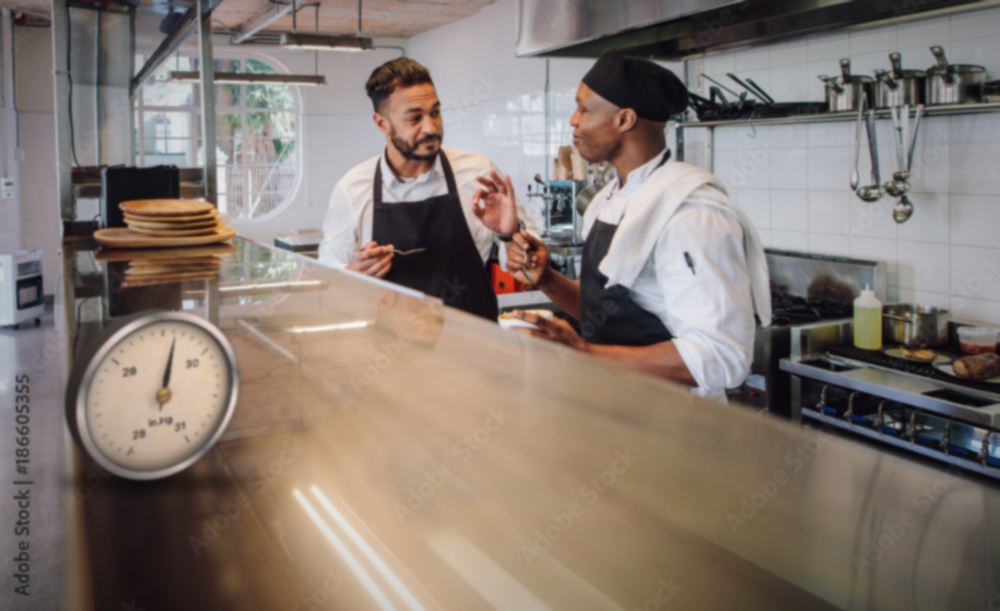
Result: 29.6 inHg
